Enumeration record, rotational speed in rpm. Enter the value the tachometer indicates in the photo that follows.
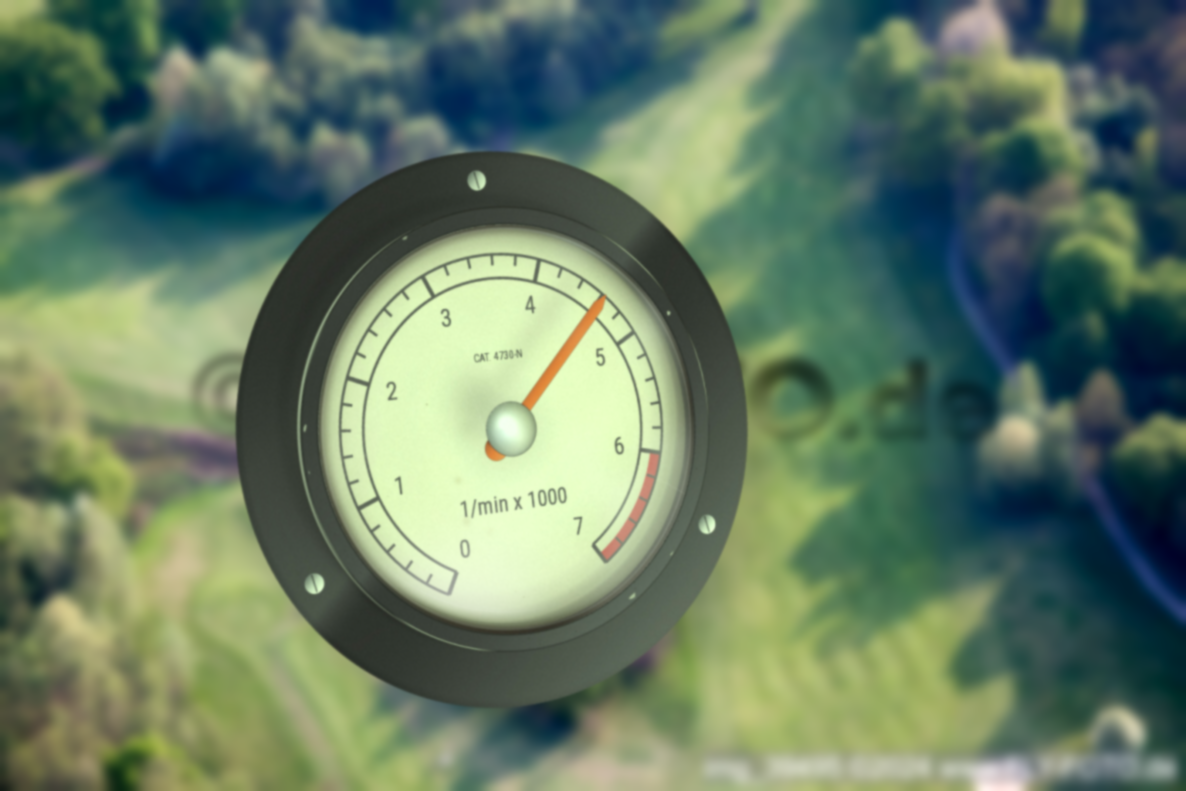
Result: 4600 rpm
